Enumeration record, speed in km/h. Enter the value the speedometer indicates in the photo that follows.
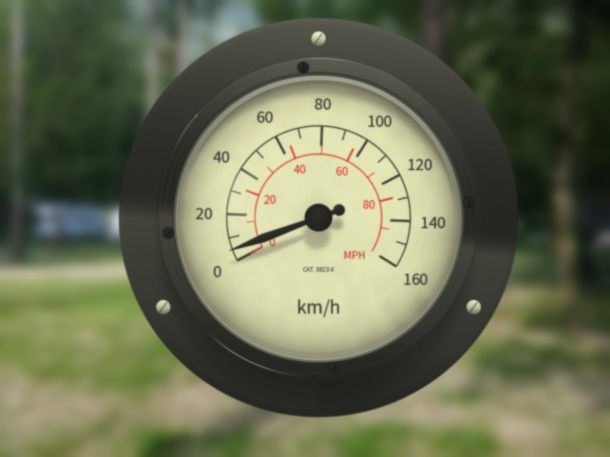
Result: 5 km/h
